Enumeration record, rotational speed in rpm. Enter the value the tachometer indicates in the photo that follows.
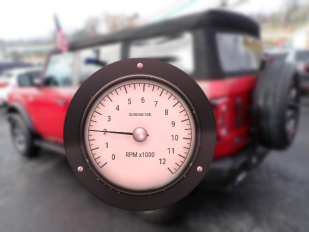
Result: 2000 rpm
